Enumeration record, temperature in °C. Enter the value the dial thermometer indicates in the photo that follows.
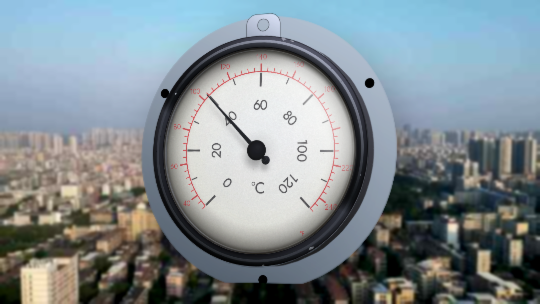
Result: 40 °C
